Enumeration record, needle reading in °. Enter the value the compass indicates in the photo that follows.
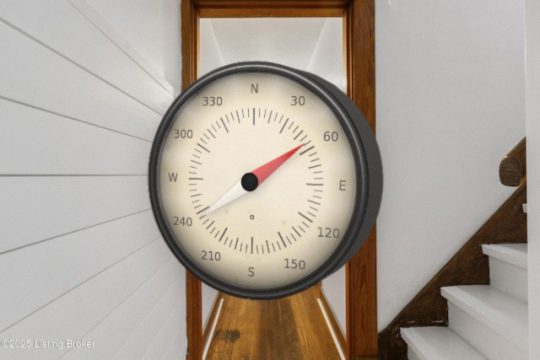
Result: 55 °
